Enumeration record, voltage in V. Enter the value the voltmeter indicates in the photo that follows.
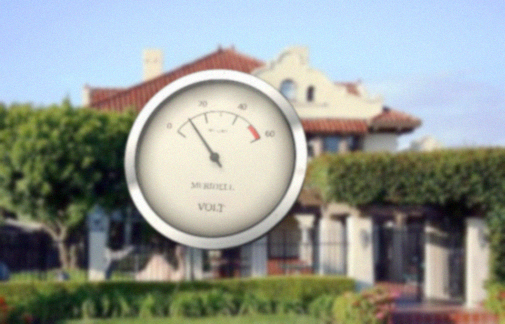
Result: 10 V
